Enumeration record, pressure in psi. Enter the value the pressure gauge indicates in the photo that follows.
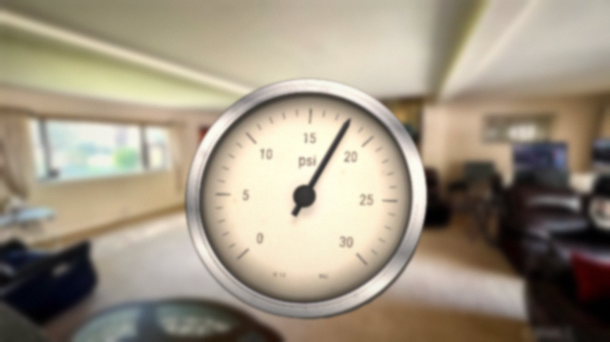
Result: 18 psi
